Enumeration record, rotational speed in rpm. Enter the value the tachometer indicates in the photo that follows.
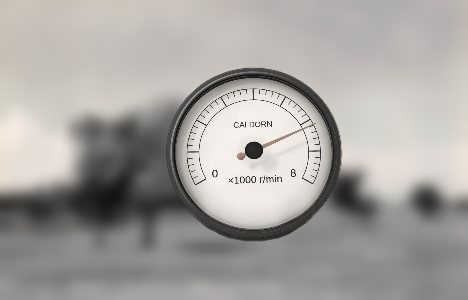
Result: 6200 rpm
